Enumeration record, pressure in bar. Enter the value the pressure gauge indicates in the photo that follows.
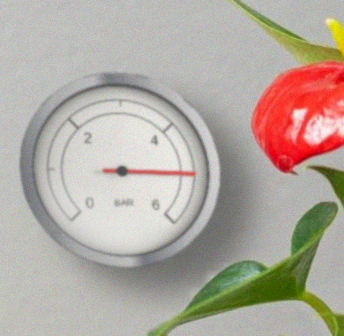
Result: 5 bar
